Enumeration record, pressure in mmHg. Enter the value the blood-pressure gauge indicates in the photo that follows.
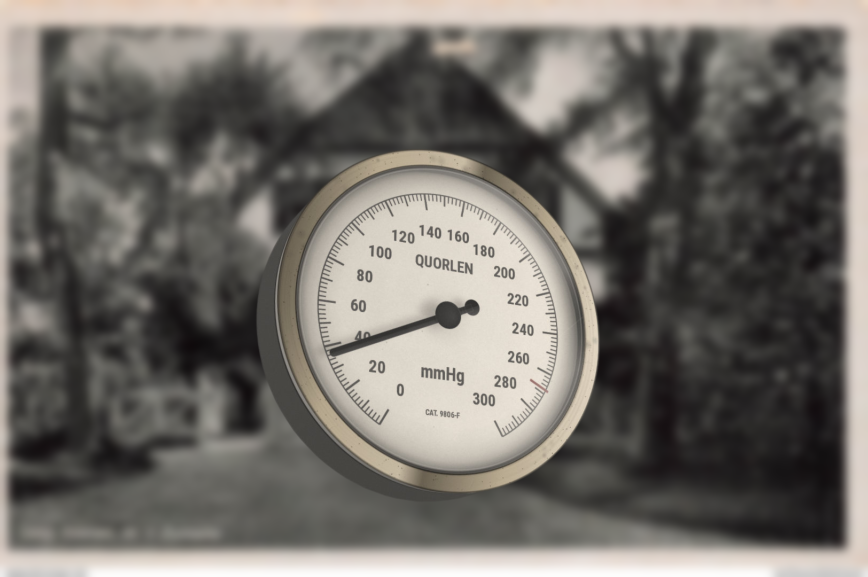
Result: 36 mmHg
